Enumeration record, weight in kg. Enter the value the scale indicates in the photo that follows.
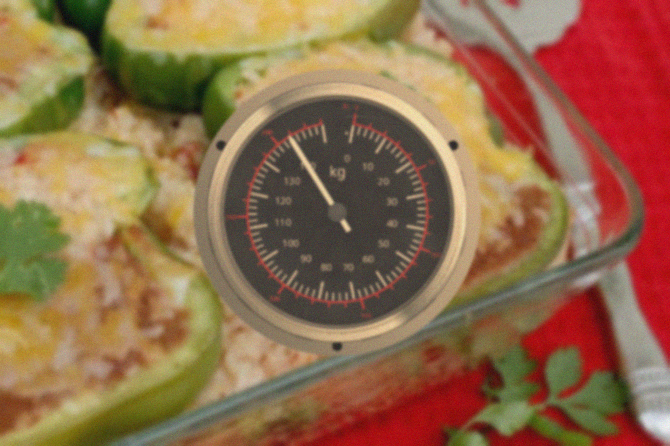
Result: 140 kg
